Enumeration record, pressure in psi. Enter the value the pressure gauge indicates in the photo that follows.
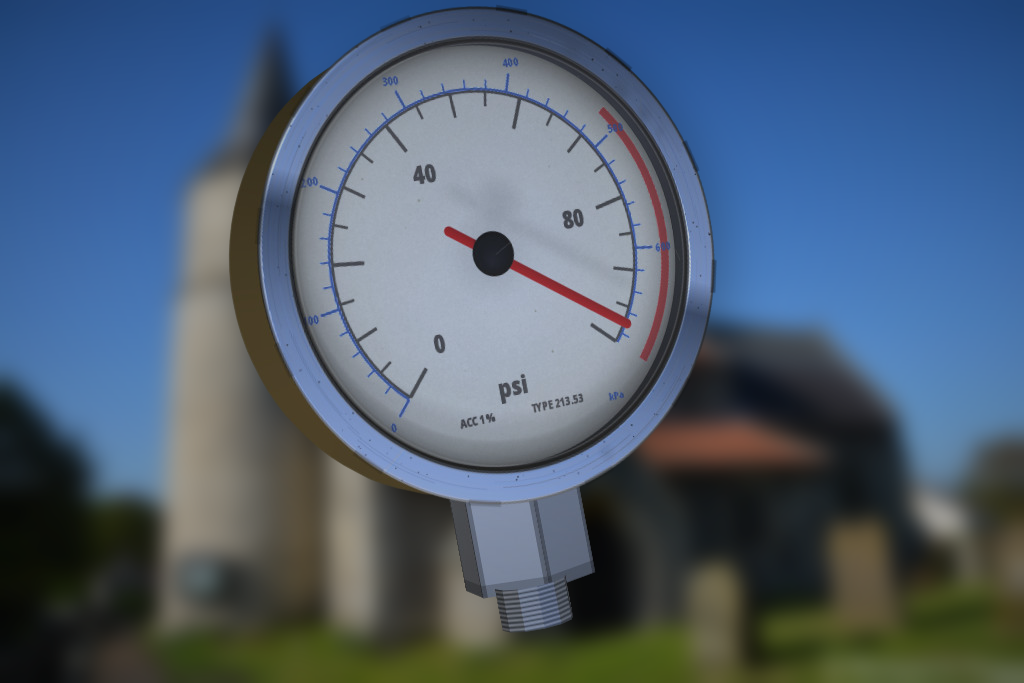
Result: 97.5 psi
